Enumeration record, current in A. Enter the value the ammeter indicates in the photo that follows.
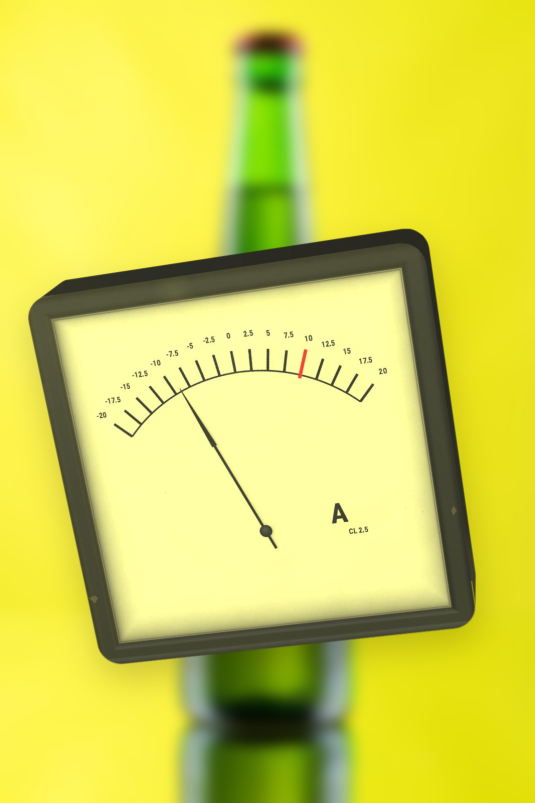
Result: -8.75 A
